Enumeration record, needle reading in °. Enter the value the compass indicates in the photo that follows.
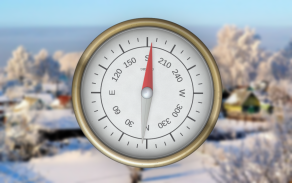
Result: 185 °
